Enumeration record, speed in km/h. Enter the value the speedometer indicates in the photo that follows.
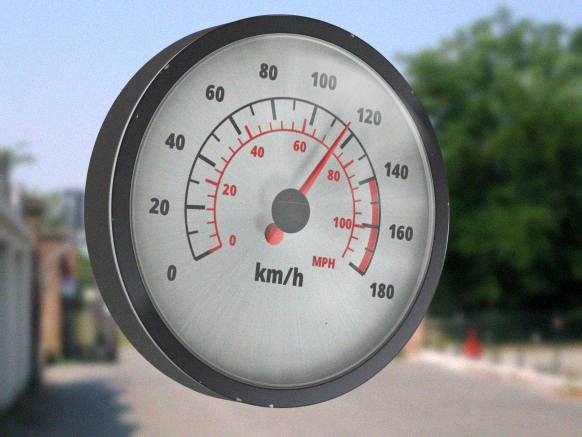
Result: 115 km/h
